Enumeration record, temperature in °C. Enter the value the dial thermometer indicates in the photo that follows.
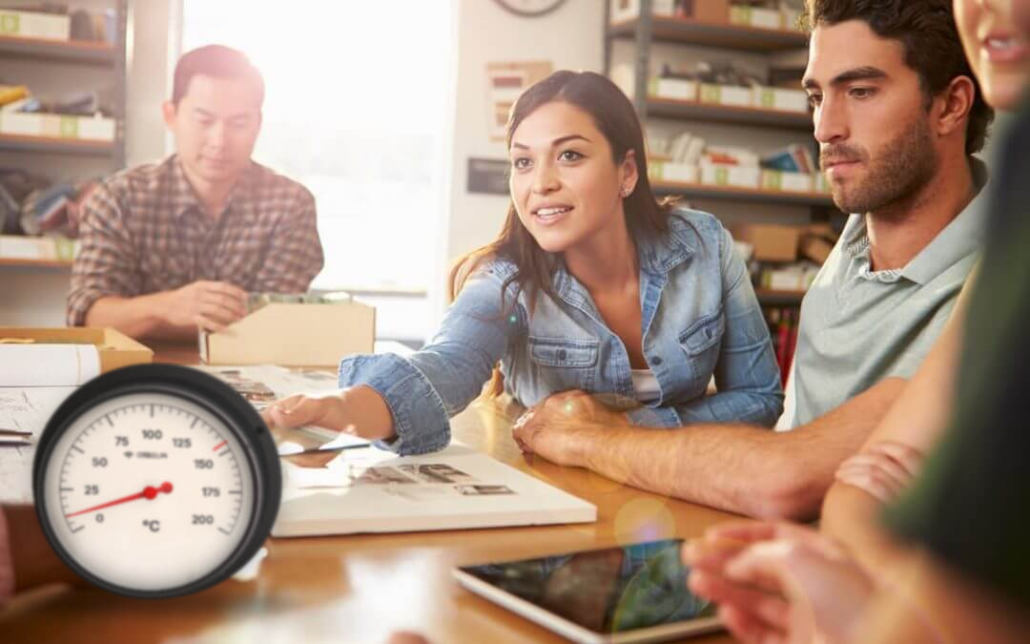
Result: 10 °C
